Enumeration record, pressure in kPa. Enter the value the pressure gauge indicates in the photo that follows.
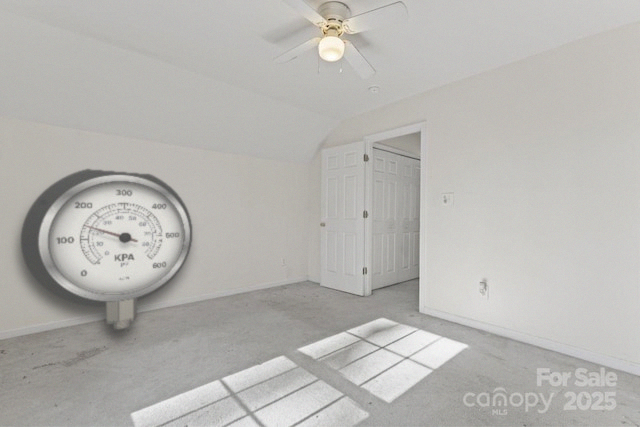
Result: 150 kPa
